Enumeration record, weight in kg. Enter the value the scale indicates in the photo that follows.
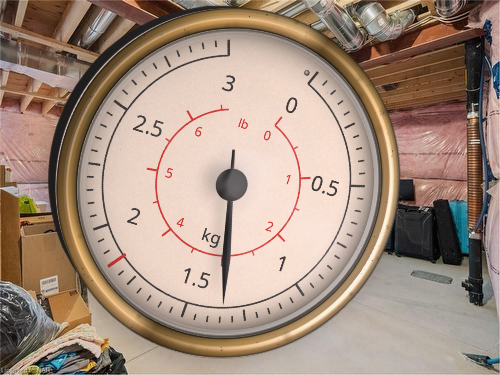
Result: 1.35 kg
